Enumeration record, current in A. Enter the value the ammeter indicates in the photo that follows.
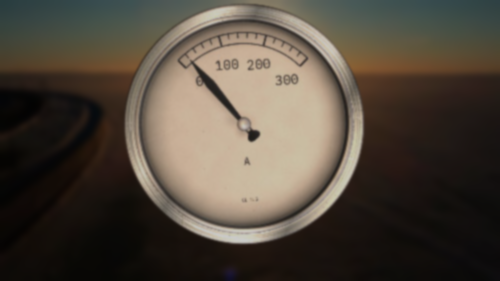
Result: 20 A
